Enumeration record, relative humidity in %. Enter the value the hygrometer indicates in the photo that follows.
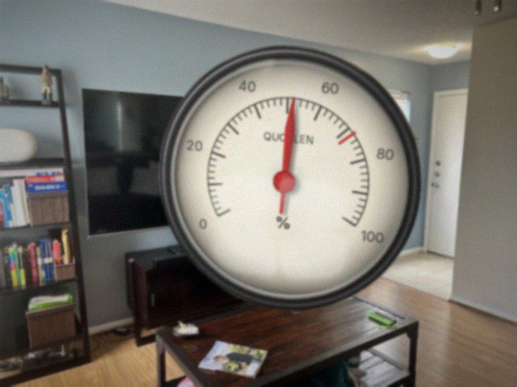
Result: 52 %
